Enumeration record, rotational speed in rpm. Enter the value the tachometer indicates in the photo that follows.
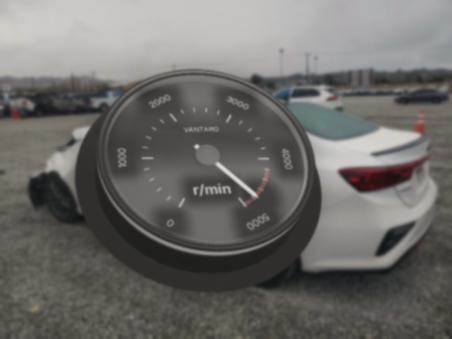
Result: 4800 rpm
